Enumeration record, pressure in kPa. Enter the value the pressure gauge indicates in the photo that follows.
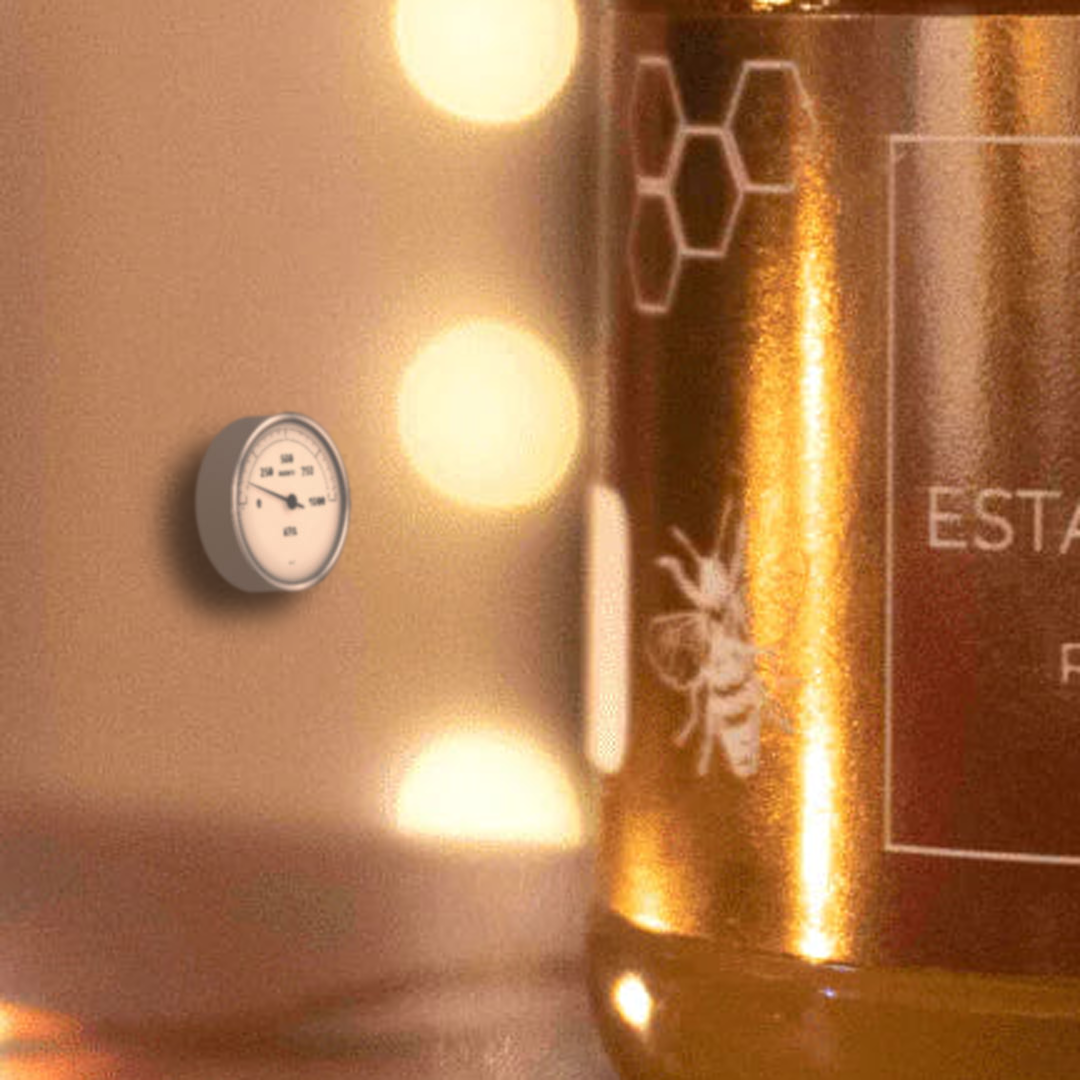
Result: 100 kPa
